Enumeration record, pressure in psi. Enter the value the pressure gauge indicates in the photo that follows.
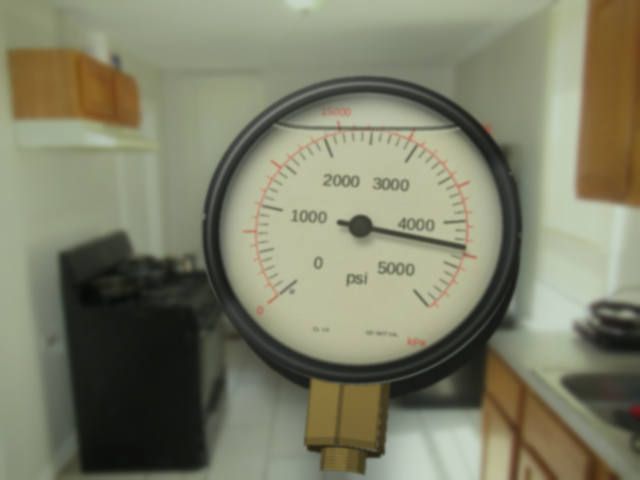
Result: 4300 psi
